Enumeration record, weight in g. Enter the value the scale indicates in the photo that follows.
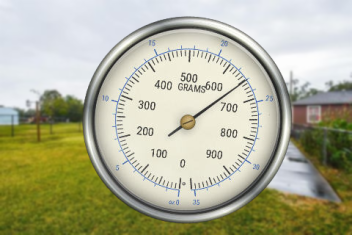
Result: 650 g
